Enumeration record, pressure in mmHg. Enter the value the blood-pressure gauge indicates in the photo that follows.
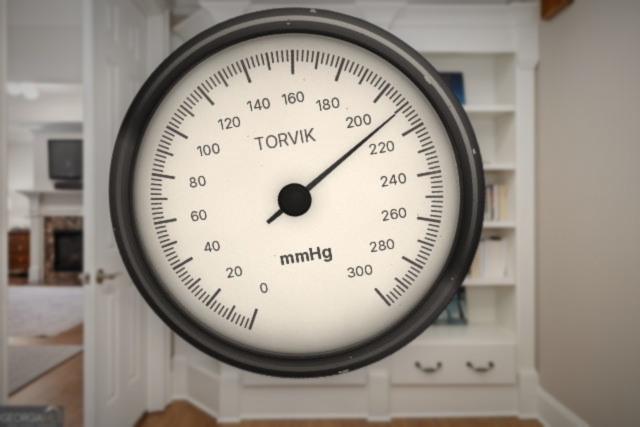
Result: 210 mmHg
